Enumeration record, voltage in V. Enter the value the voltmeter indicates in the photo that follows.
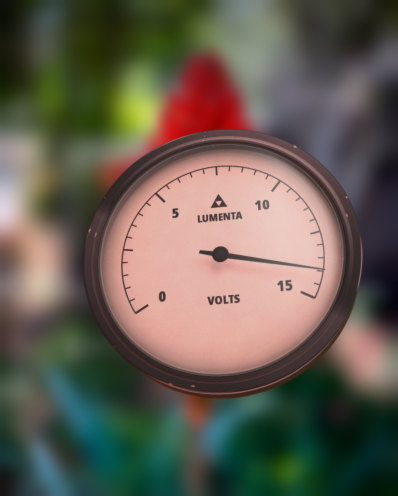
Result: 14 V
